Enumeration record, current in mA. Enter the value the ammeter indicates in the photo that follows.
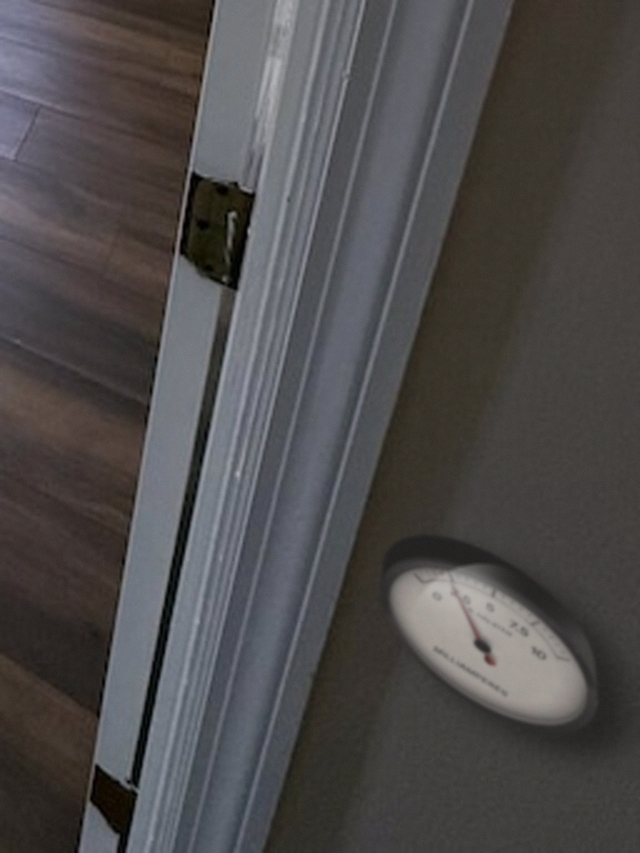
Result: 2.5 mA
